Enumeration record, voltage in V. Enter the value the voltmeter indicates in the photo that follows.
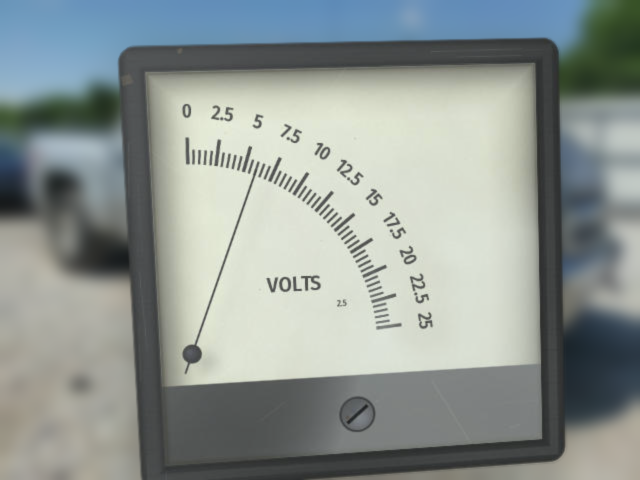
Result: 6 V
